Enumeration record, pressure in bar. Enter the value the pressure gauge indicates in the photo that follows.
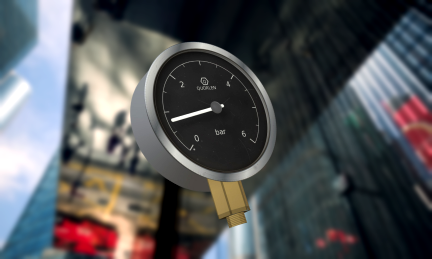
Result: 0.75 bar
